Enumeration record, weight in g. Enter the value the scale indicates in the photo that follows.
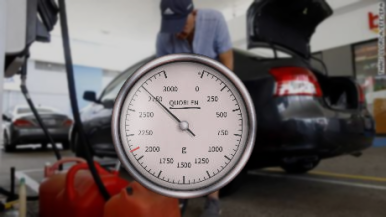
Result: 2750 g
